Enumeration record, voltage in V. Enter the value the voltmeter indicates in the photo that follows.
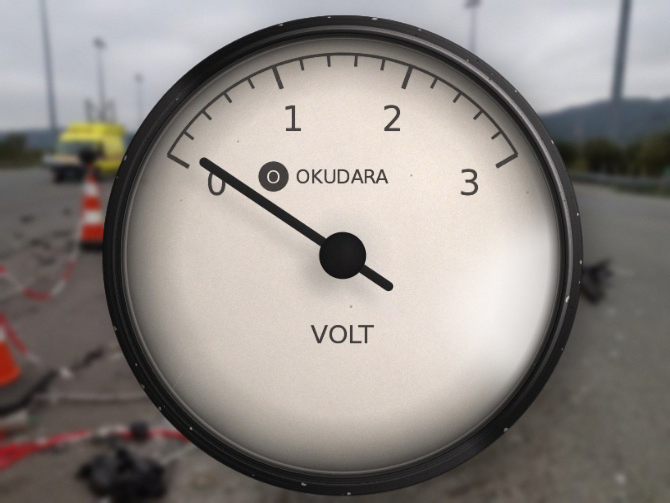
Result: 0.1 V
